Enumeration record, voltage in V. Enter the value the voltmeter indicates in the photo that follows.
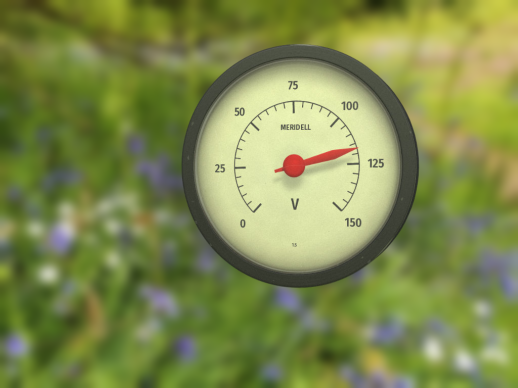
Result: 117.5 V
